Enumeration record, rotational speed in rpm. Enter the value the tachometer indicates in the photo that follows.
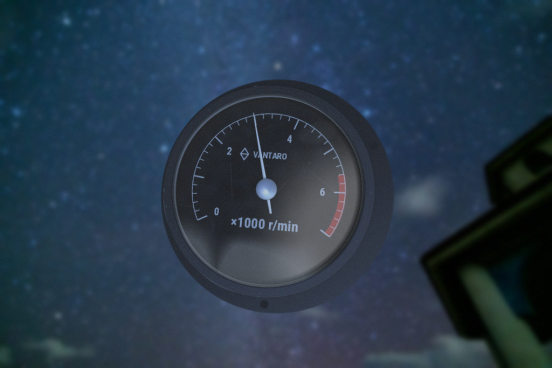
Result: 3000 rpm
